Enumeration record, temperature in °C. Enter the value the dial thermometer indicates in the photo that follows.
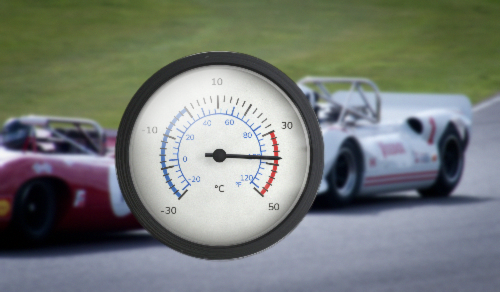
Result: 38 °C
